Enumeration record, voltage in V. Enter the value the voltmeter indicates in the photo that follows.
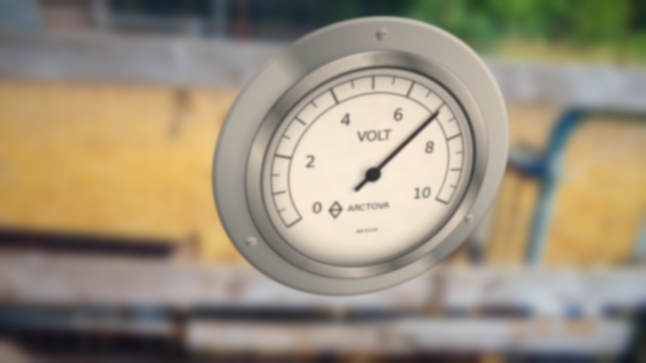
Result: 7 V
